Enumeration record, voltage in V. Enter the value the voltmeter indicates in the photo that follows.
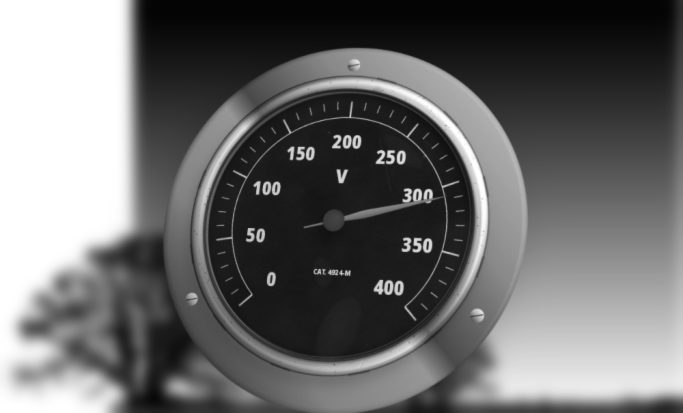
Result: 310 V
